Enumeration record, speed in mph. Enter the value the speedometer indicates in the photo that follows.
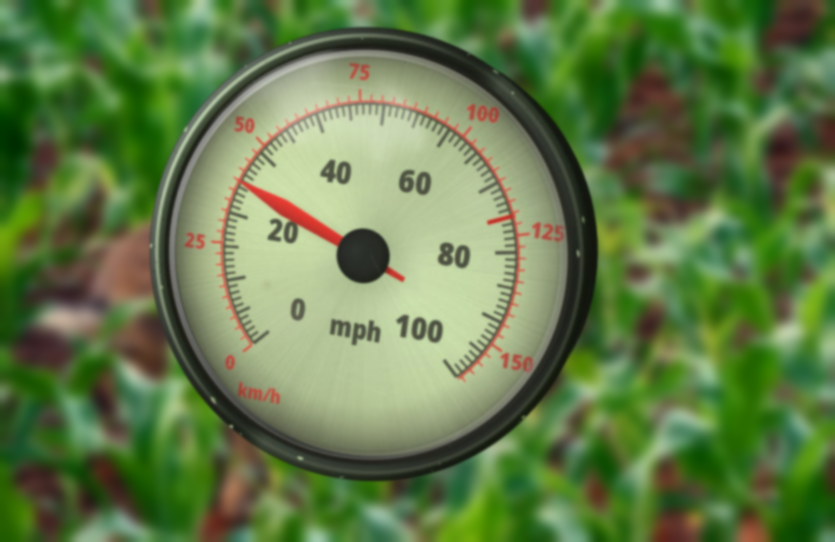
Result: 25 mph
